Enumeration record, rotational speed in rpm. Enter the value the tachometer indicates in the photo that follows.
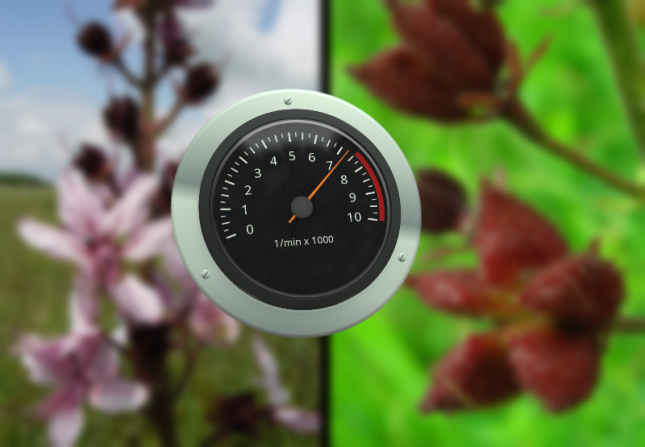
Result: 7250 rpm
